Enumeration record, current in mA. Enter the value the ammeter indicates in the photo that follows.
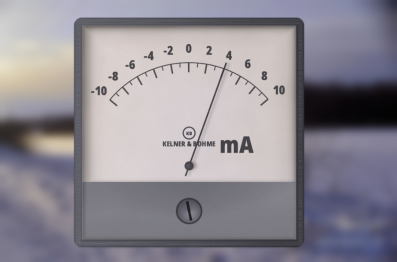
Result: 4 mA
